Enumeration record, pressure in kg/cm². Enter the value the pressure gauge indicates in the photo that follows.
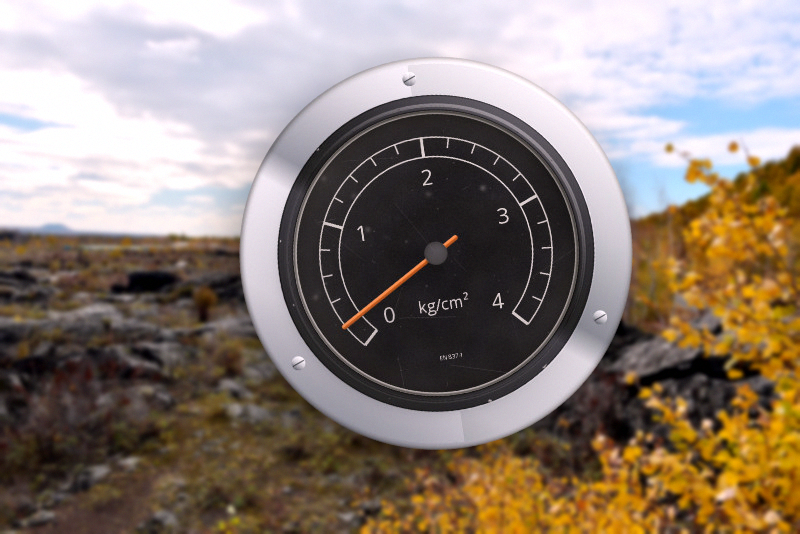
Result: 0.2 kg/cm²
